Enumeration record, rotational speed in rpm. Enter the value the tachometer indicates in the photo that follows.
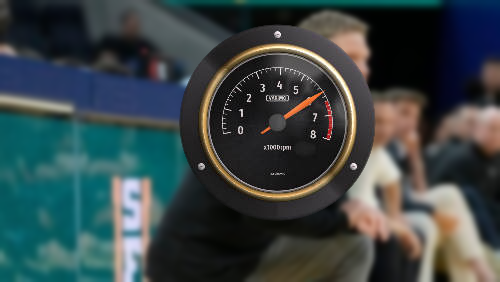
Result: 6000 rpm
